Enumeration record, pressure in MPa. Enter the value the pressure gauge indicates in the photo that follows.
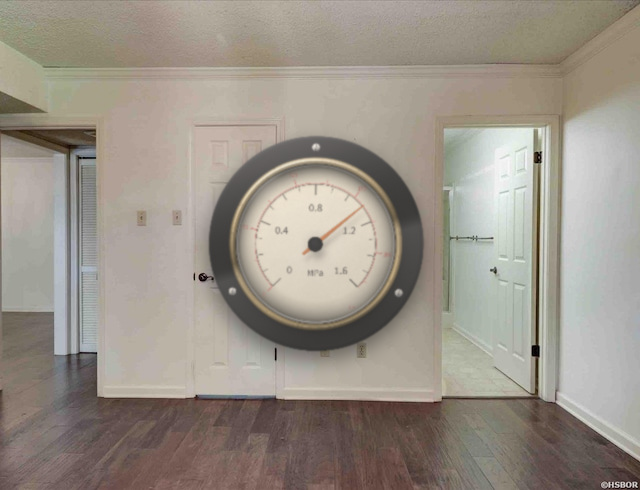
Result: 1.1 MPa
